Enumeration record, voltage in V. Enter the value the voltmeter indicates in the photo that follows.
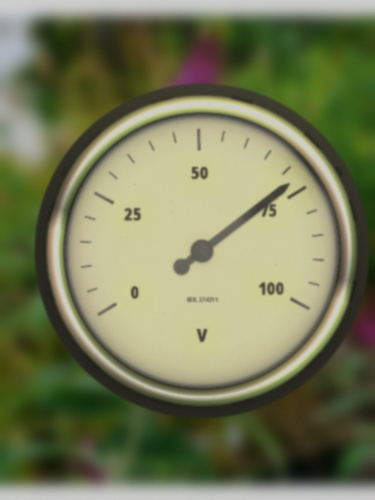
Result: 72.5 V
